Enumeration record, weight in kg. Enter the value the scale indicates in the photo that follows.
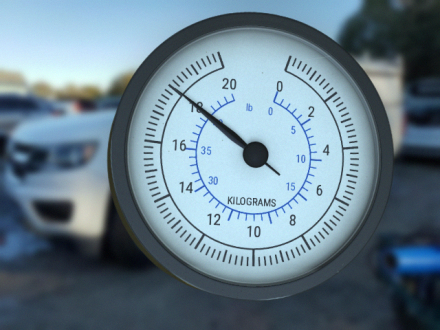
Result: 18 kg
